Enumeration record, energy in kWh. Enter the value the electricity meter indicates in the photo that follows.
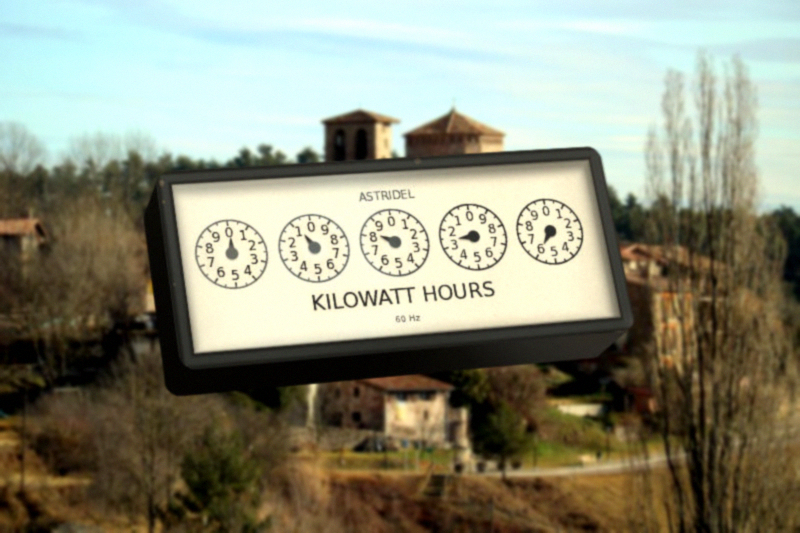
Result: 826 kWh
